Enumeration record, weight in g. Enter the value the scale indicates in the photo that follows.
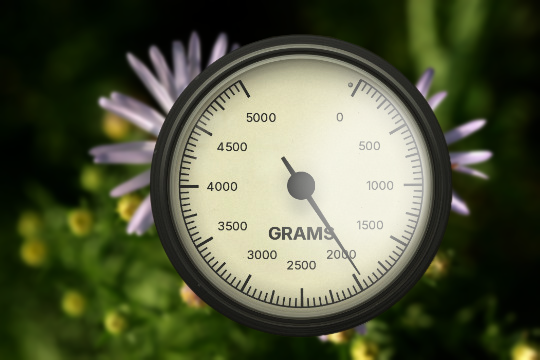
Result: 1950 g
